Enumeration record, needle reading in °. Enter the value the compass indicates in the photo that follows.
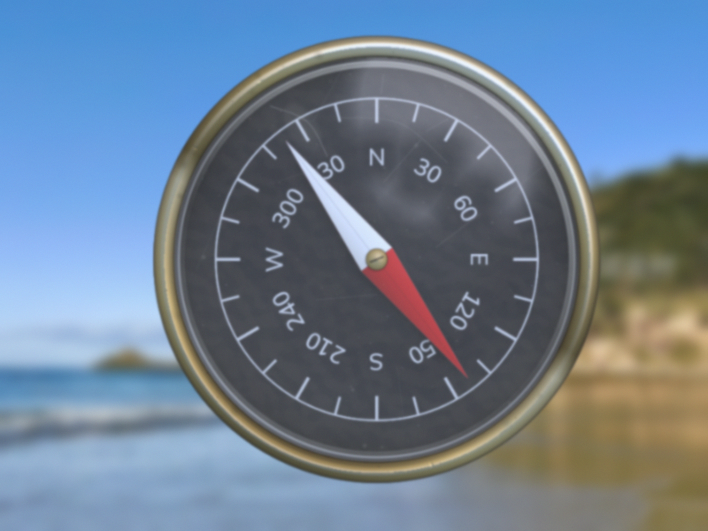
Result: 142.5 °
